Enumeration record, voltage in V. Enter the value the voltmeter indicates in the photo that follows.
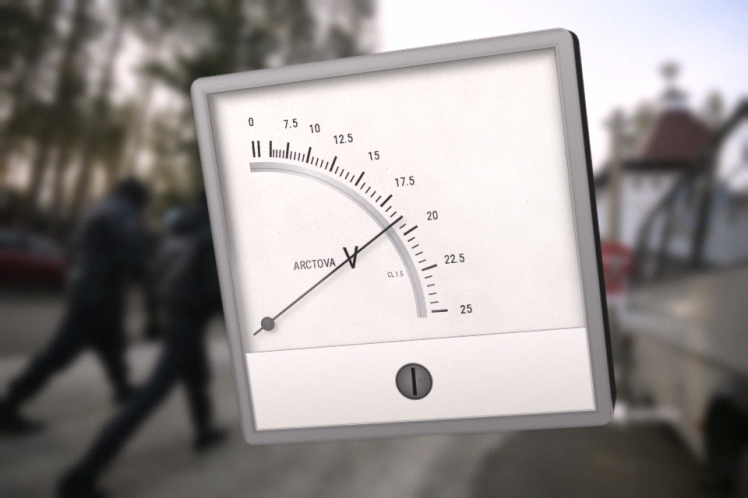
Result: 19 V
